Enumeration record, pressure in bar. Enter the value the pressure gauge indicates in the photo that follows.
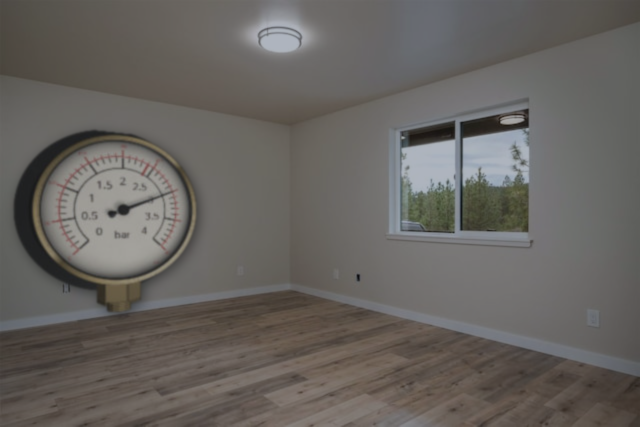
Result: 3 bar
